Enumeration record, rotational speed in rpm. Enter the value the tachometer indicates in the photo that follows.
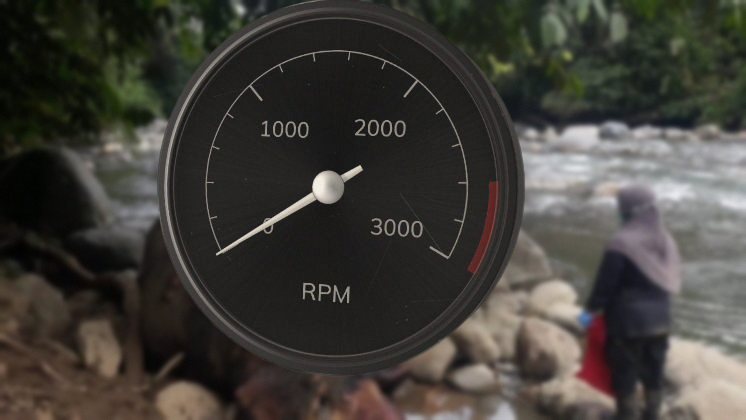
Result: 0 rpm
